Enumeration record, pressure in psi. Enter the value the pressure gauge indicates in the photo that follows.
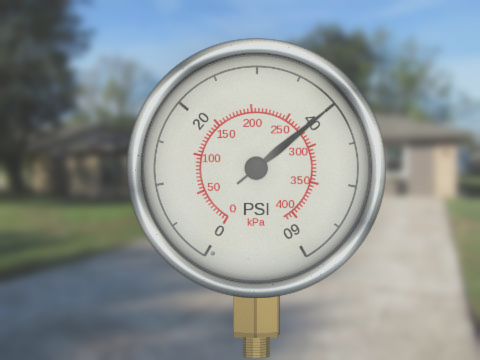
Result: 40 psi
